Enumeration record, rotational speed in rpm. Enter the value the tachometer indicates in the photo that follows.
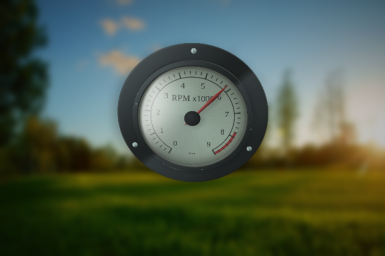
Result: 5800 rpm
